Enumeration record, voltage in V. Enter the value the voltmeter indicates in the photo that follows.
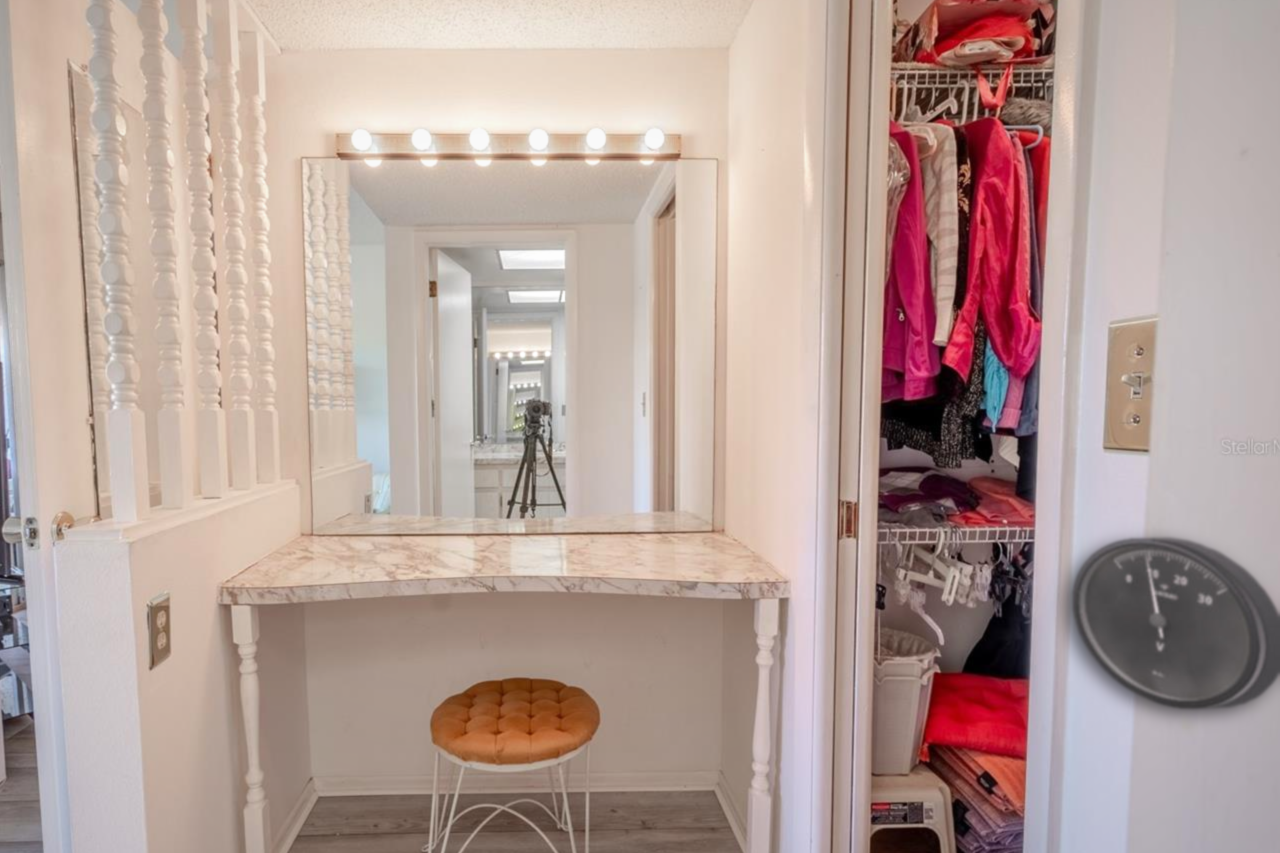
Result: 10 V
